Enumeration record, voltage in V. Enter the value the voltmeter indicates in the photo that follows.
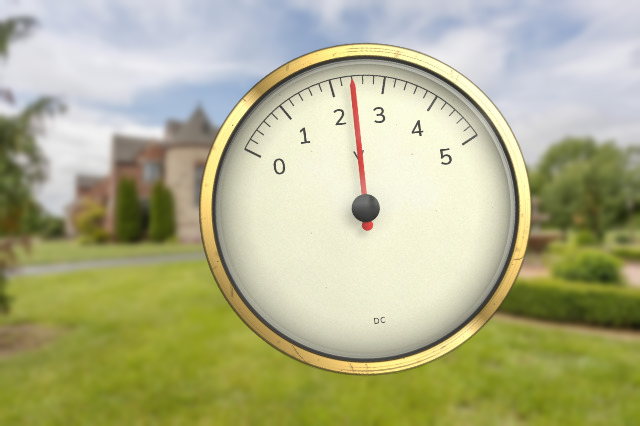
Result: 2.4 V
